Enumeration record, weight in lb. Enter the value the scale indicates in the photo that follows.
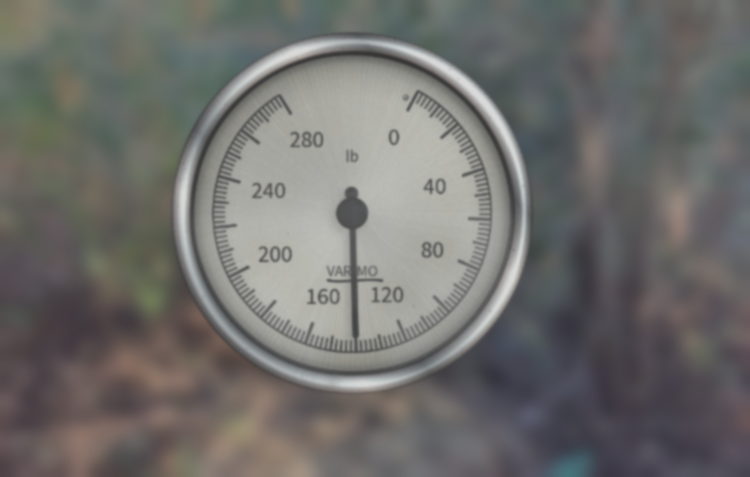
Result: 140 lb
